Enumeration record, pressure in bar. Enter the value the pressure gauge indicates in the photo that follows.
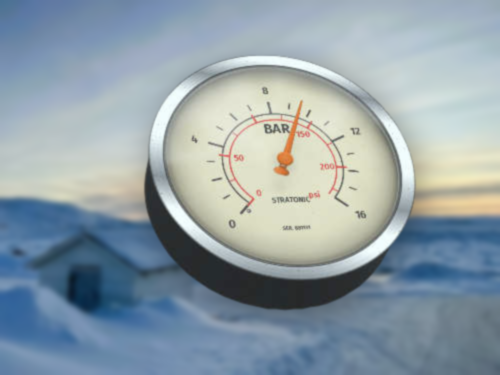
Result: 9.5 bar
